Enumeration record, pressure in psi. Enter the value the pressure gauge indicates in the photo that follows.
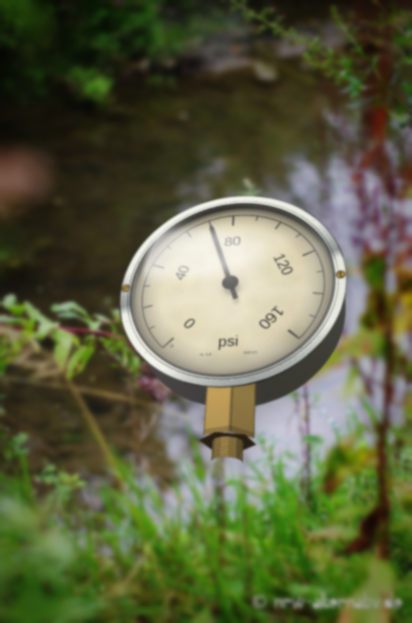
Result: 70 psi
